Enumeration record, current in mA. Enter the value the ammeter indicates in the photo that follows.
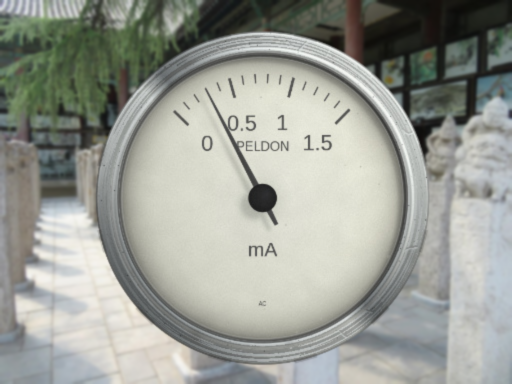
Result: 0.3 mA
